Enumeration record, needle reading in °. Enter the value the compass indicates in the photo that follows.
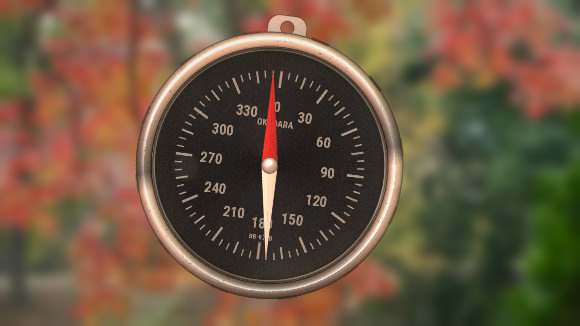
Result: 355 °
